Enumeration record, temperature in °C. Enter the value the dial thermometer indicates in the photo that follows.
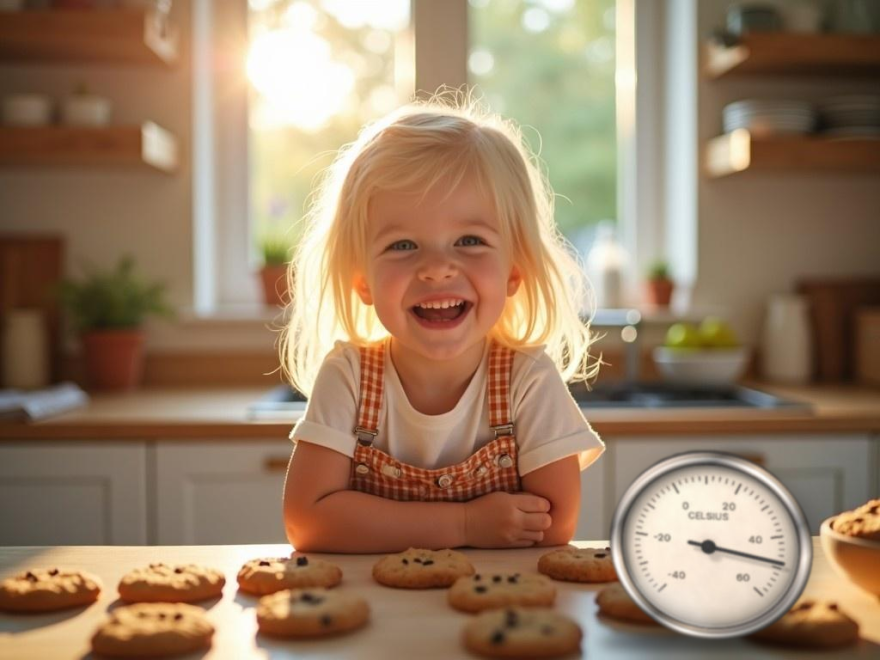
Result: 48 °C
